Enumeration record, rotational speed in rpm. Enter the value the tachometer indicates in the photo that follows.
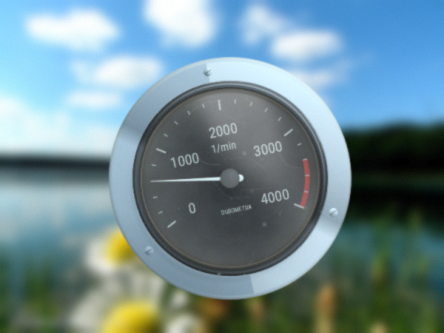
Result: 600 rpm
